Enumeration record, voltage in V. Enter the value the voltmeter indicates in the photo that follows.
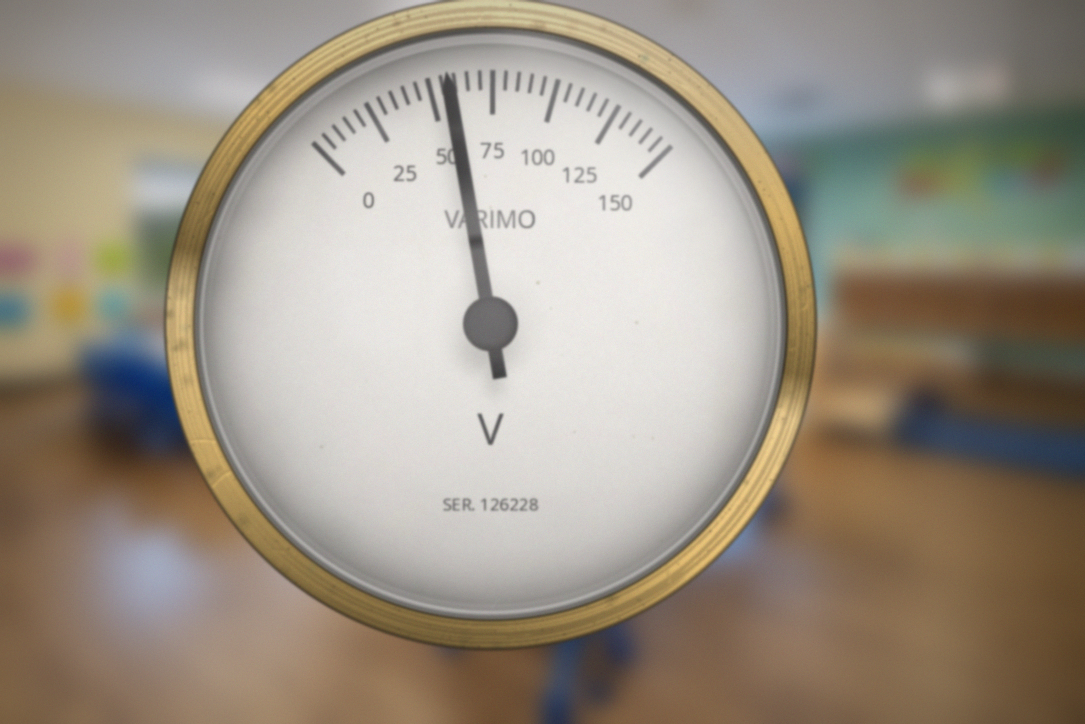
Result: 57.5 V
